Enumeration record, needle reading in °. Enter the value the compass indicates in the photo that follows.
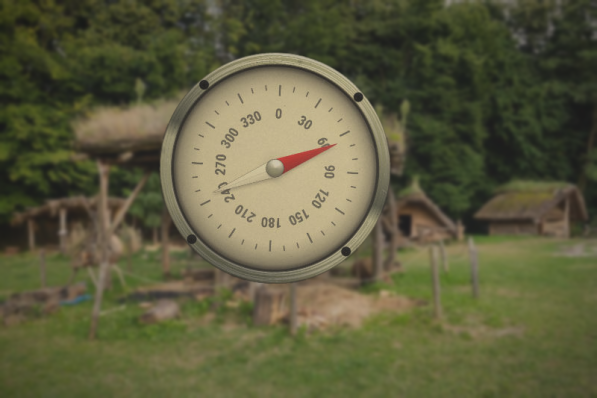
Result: 65 °
